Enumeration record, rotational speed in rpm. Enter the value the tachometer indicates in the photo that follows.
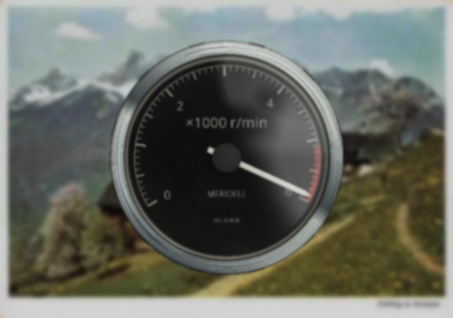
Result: 5900 rpm
